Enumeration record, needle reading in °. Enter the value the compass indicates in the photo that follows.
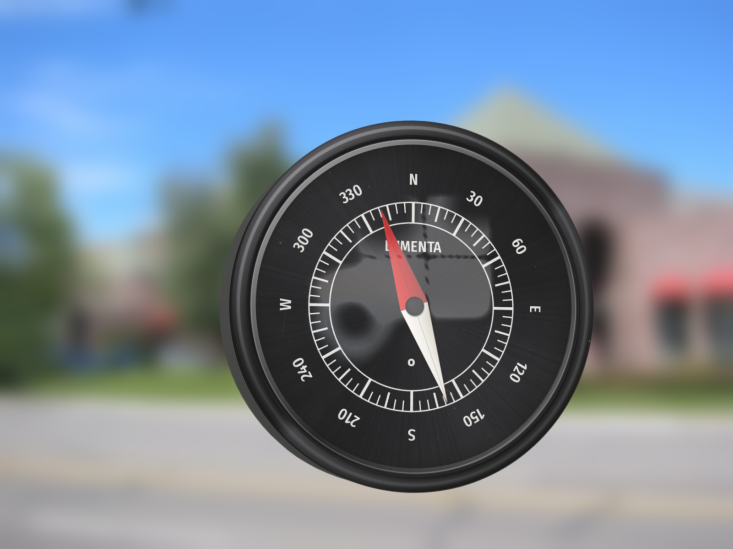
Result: 340 °
